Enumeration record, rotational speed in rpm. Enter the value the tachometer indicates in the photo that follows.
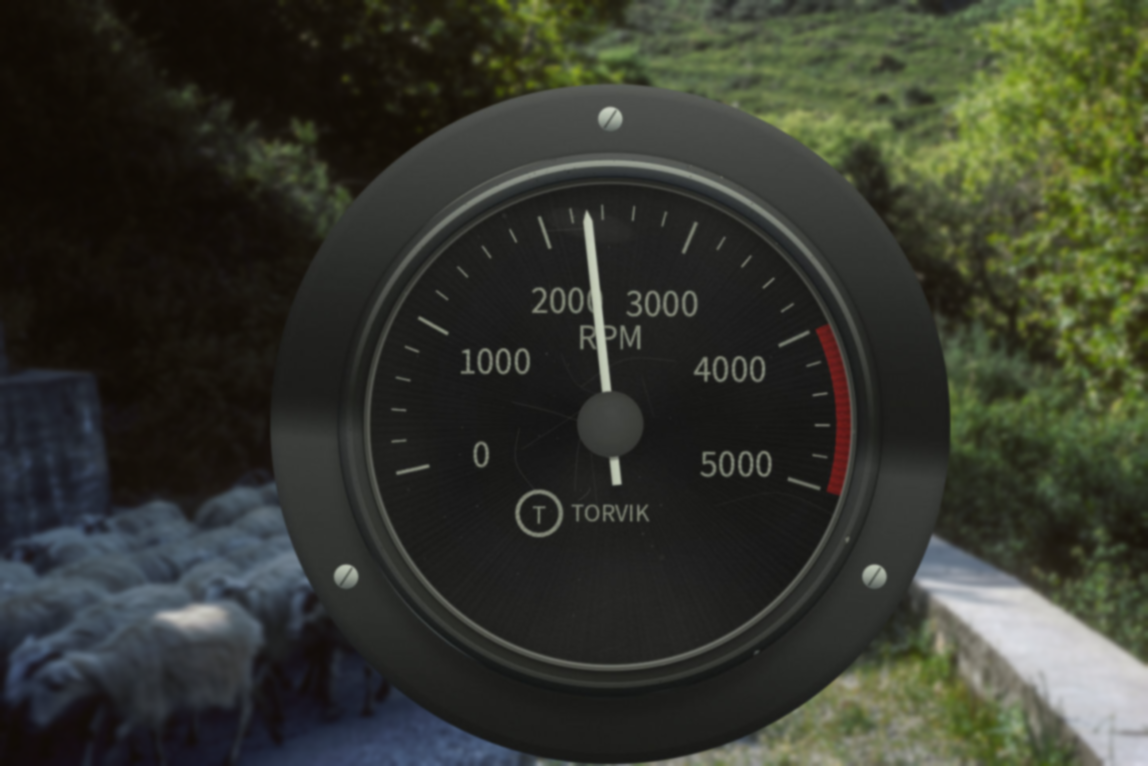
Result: 2300 rpm
